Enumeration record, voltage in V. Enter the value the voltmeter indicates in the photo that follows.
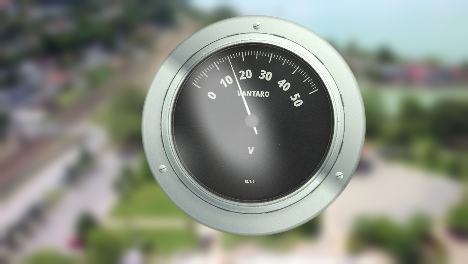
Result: 15 V
